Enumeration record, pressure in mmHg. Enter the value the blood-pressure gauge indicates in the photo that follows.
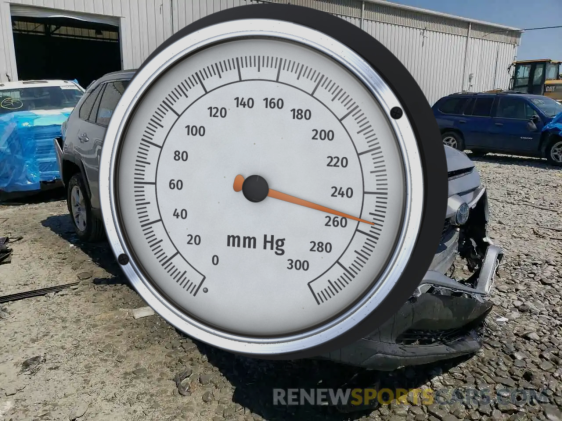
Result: 254 mmHg
